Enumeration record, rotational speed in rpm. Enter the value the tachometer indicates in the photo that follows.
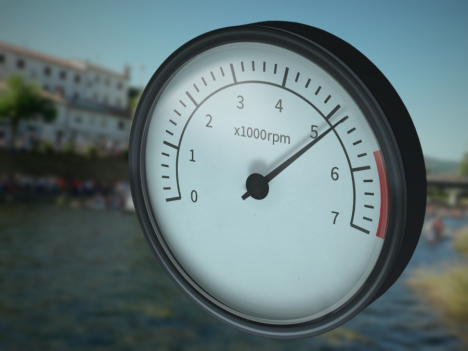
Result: 5200 rpm
